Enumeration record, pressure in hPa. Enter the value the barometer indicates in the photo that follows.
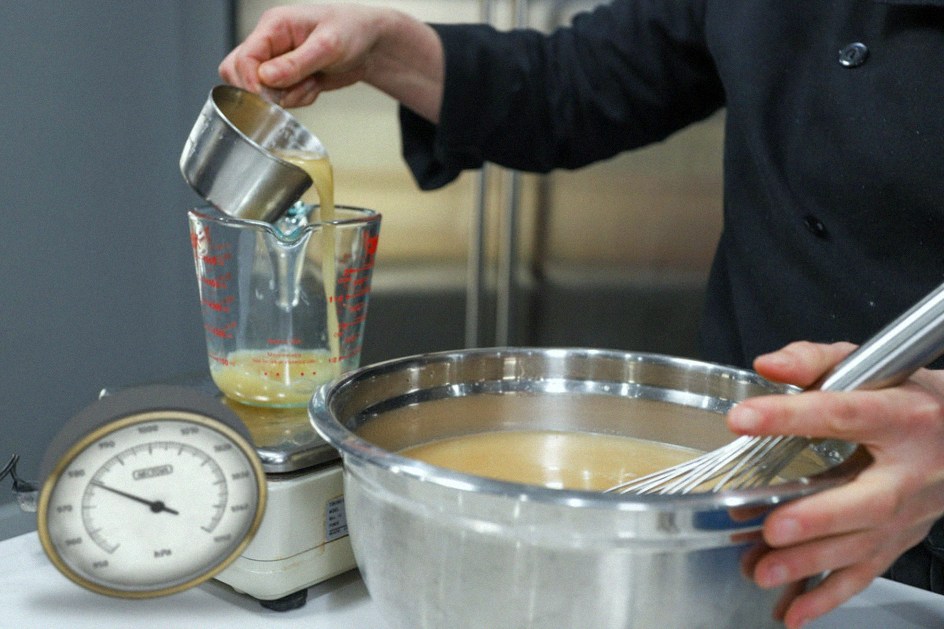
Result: 980 hPa
